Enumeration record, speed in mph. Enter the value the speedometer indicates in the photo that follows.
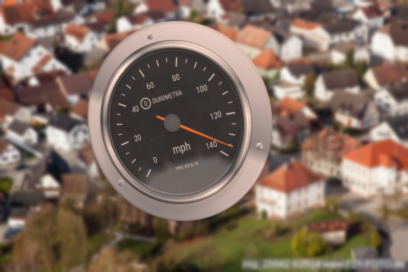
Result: 135 mph
